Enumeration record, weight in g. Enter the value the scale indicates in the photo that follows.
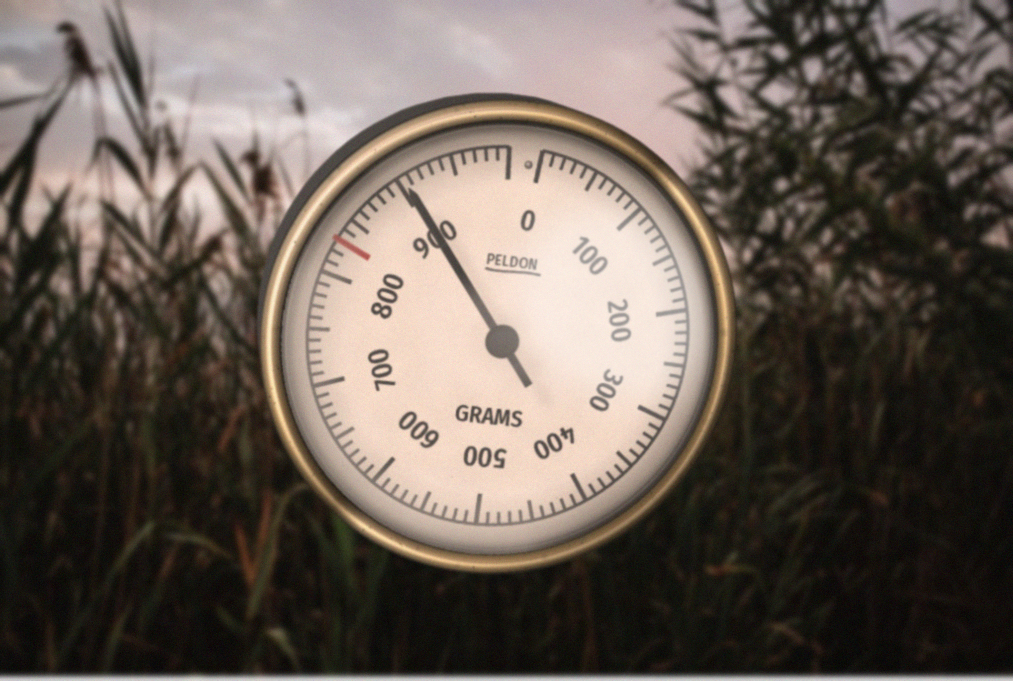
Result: 905 g
